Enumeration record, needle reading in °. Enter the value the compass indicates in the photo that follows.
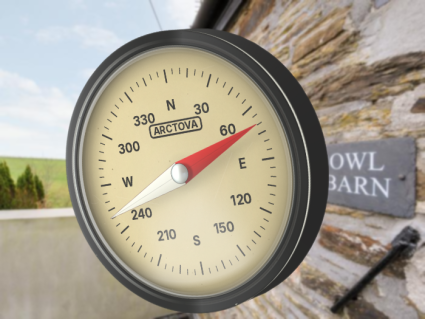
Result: 70 °
